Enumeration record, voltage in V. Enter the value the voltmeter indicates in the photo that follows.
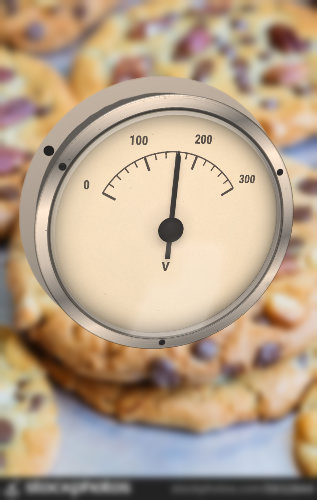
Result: 160 V
